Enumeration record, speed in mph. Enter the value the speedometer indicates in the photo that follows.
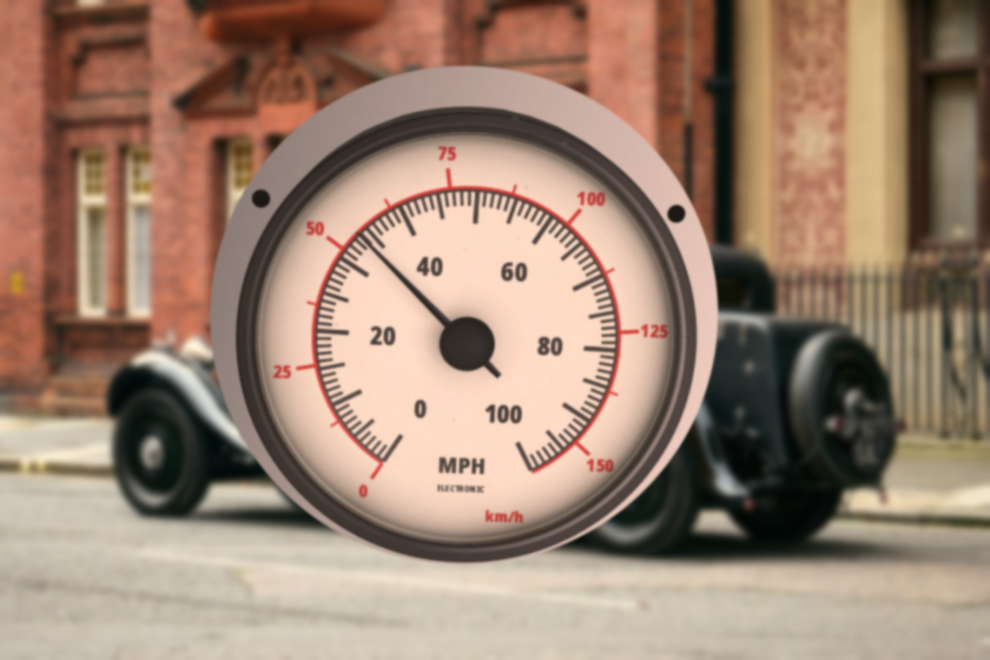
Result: 34 mph
